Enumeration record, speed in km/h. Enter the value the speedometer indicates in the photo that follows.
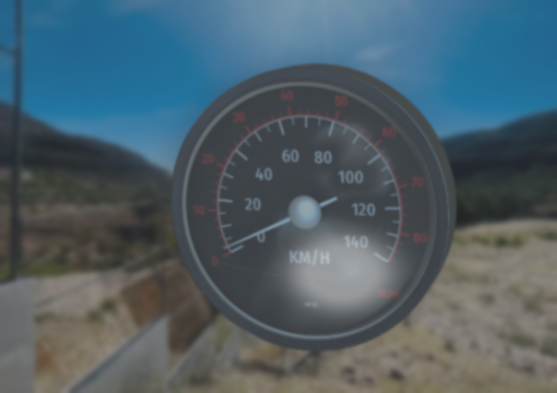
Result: 2.5 km/h
